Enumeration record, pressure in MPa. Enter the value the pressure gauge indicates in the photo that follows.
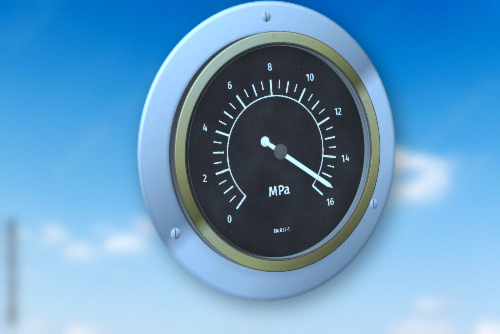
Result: 15.5 MPa
